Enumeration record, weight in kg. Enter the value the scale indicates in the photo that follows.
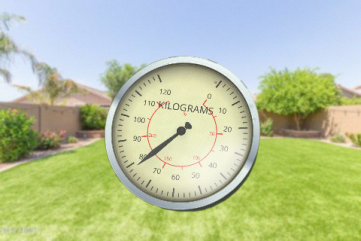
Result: 78 kg
